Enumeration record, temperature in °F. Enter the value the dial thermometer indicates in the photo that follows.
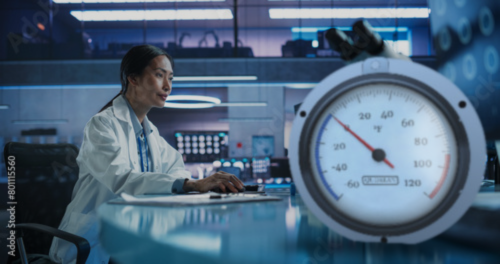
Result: 0 °F
